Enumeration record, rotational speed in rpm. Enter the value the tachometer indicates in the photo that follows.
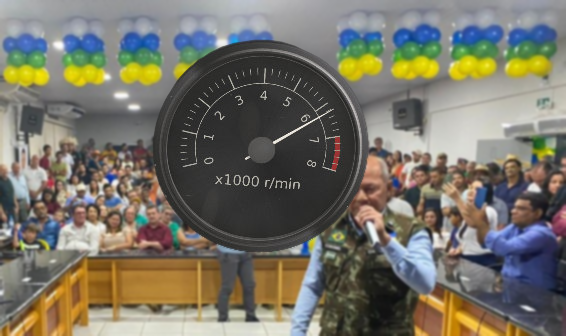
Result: 6200 rpm
